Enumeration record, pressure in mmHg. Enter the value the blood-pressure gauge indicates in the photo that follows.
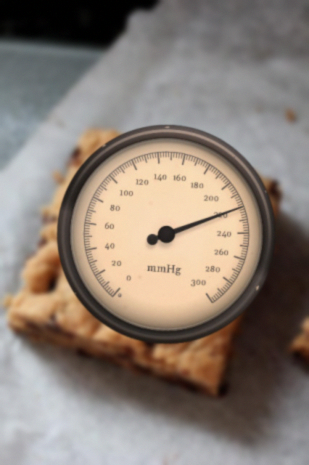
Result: 220 mmHg
